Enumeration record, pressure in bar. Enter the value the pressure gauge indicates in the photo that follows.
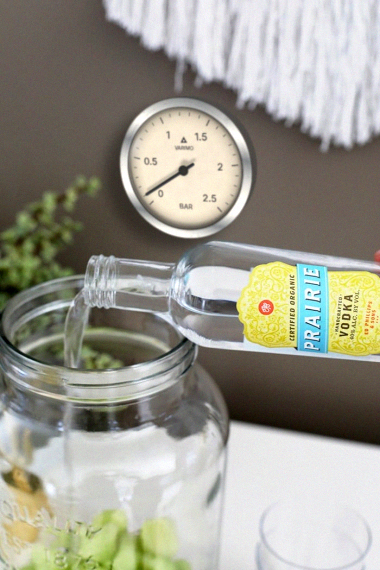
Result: 0.1 bar
